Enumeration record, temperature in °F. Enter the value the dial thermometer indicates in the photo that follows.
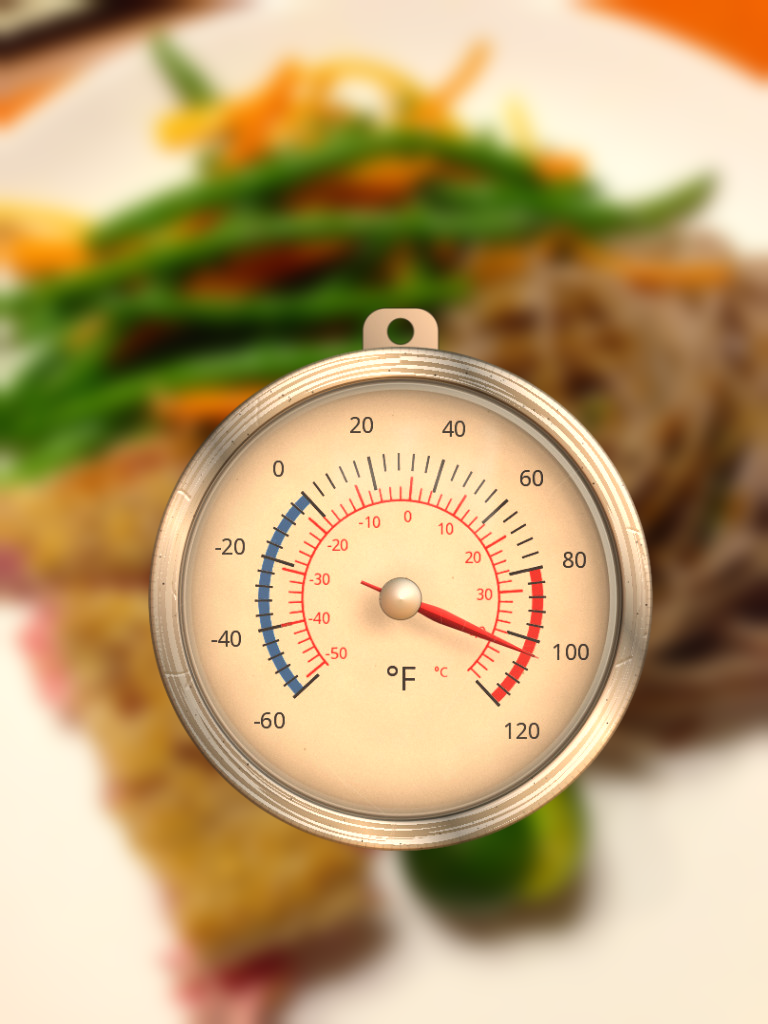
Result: 104 °F
